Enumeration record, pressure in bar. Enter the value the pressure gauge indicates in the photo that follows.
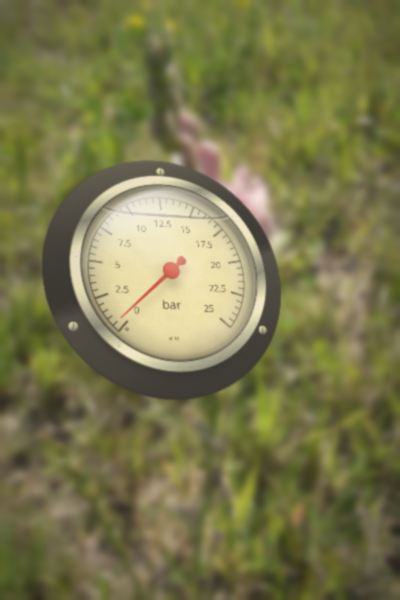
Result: 0.5 bar
